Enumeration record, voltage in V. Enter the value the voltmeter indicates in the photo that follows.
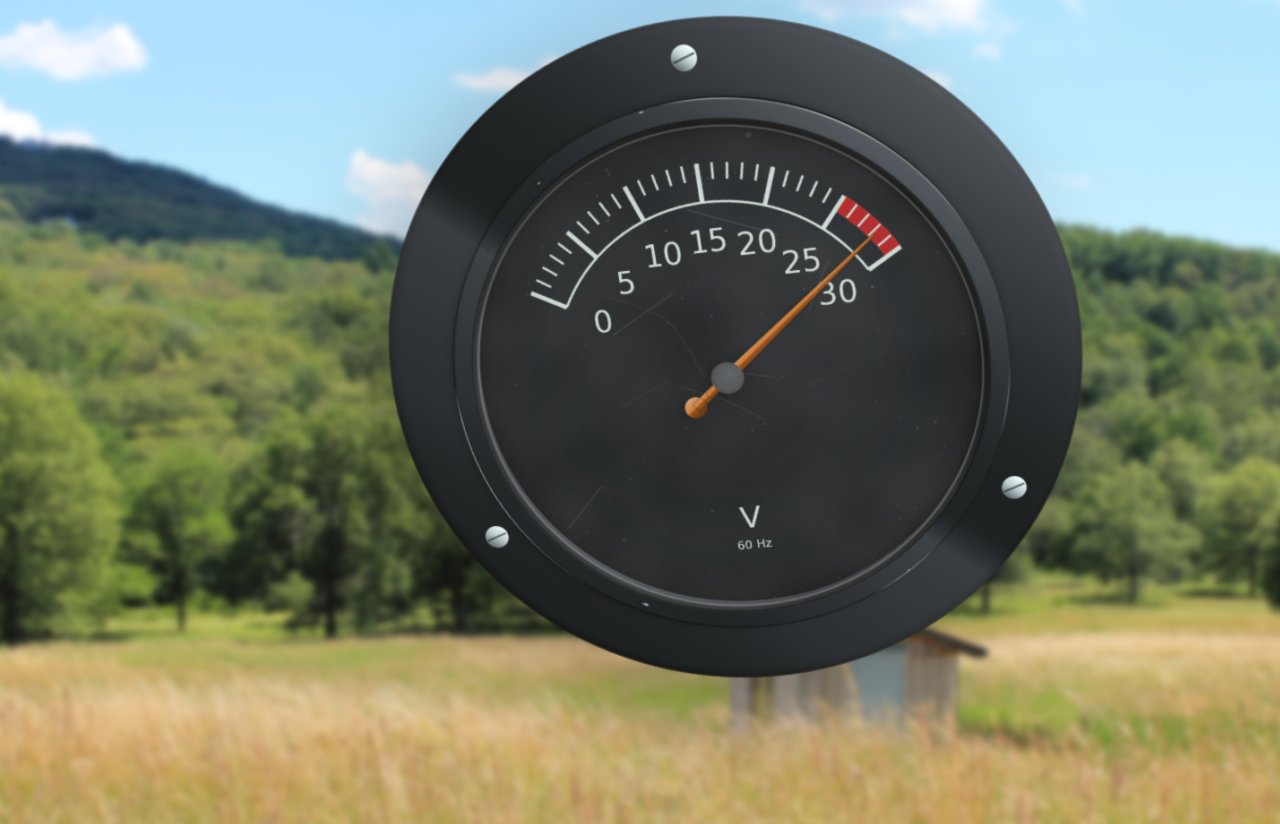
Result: 28 V
